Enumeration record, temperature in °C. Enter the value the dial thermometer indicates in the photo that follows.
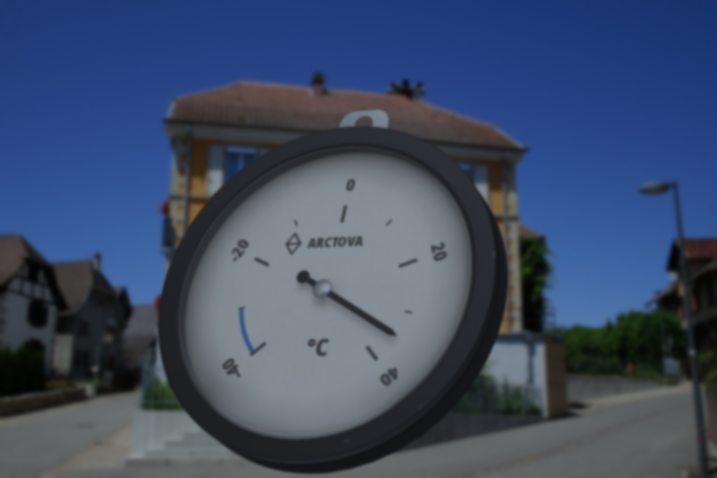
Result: 35 °C
